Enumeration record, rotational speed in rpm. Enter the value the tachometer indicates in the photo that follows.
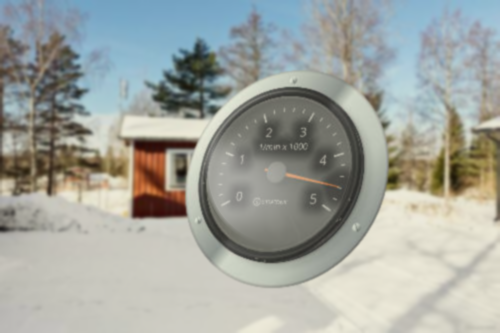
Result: 4600 rpm
